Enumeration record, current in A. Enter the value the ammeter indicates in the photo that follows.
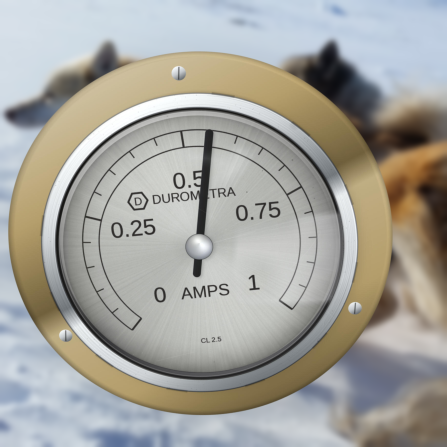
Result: 0.55 A
